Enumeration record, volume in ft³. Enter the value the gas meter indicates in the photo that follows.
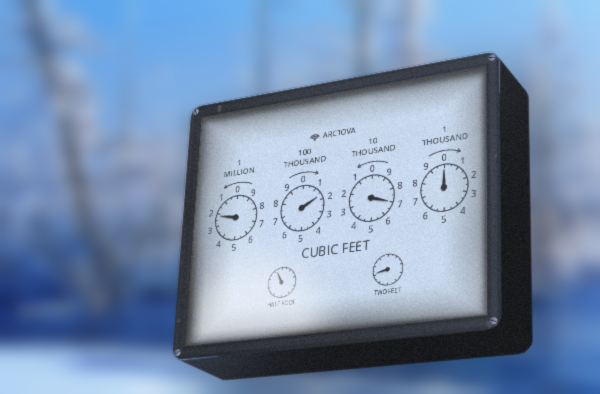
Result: 217000 ft³
